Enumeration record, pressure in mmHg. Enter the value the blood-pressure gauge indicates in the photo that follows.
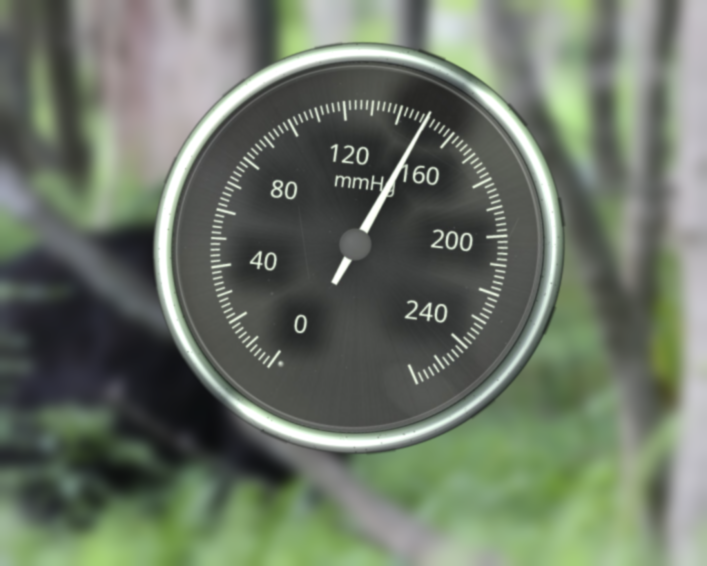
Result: 150 mmHg
